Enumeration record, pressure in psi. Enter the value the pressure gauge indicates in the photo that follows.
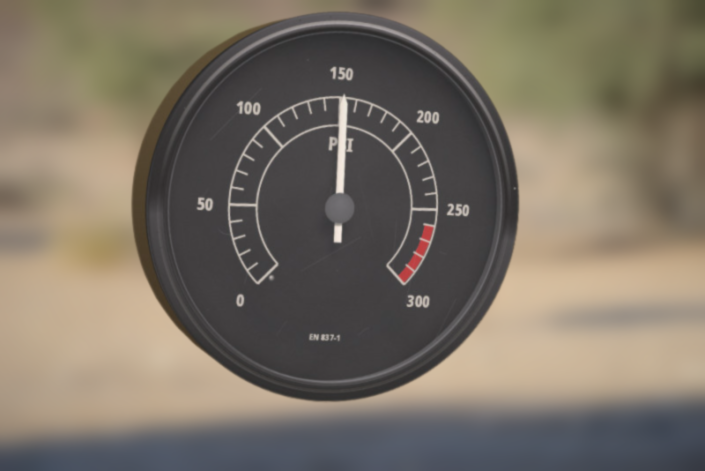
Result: 150 psi
